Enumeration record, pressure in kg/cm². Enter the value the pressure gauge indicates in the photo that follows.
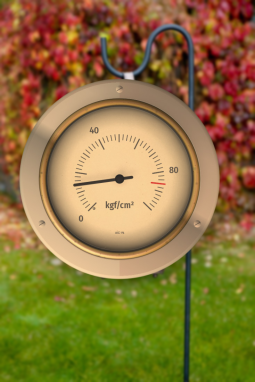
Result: 14 kg/cm²
